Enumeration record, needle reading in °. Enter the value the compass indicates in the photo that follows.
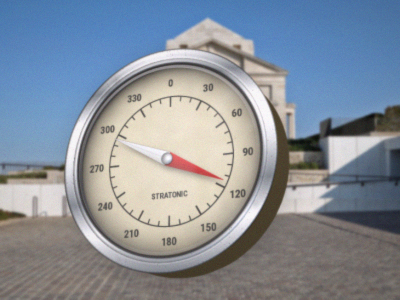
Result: 115 °
